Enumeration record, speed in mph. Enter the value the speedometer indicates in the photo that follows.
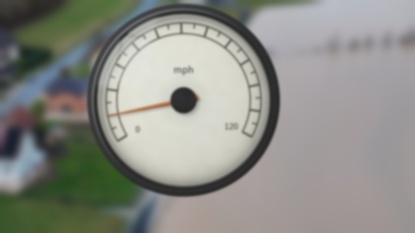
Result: 10 mph
